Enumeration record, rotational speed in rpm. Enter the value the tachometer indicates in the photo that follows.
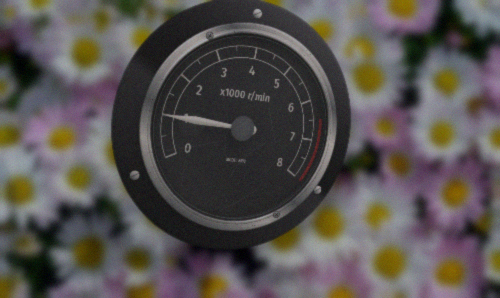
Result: 1000 rpm
